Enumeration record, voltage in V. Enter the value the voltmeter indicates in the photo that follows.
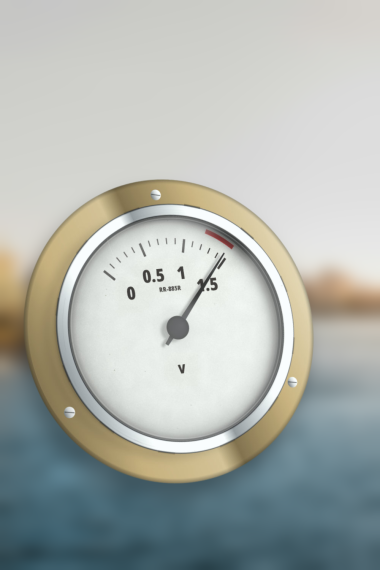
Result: 1.45 V
